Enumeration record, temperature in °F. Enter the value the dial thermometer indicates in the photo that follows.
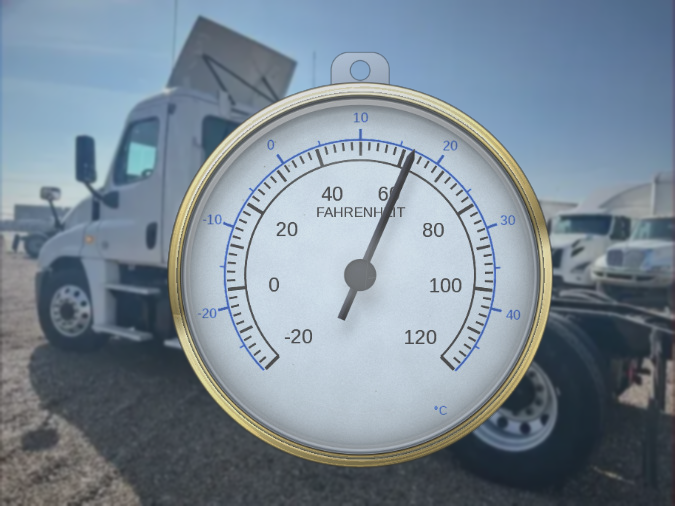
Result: 62 °F
